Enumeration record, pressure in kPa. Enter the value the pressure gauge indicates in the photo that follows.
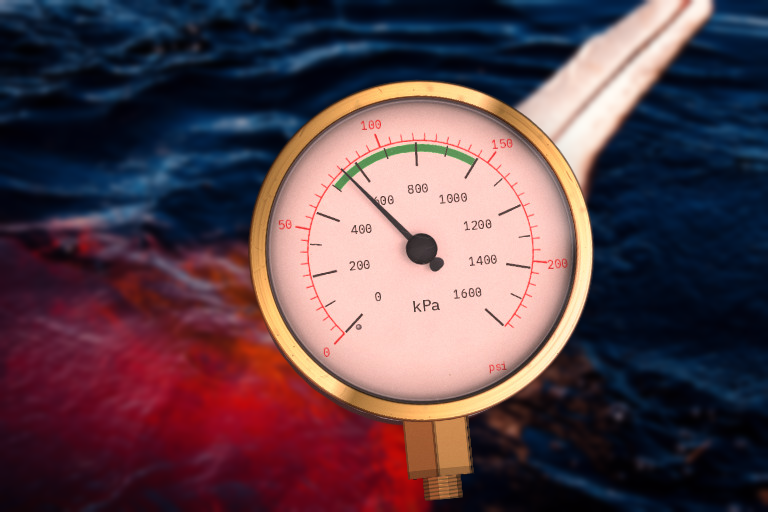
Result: 550 kPa
